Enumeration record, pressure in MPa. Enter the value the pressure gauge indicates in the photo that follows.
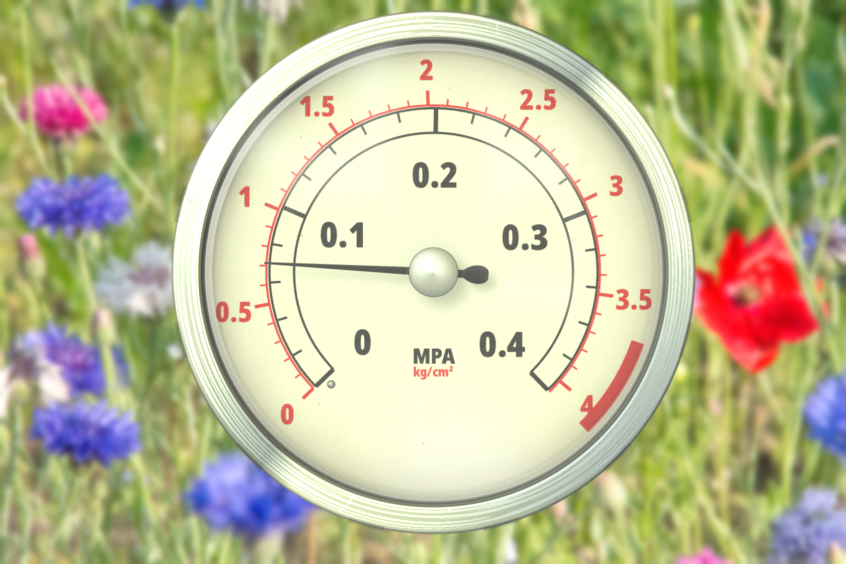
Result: 0.07 MPa
